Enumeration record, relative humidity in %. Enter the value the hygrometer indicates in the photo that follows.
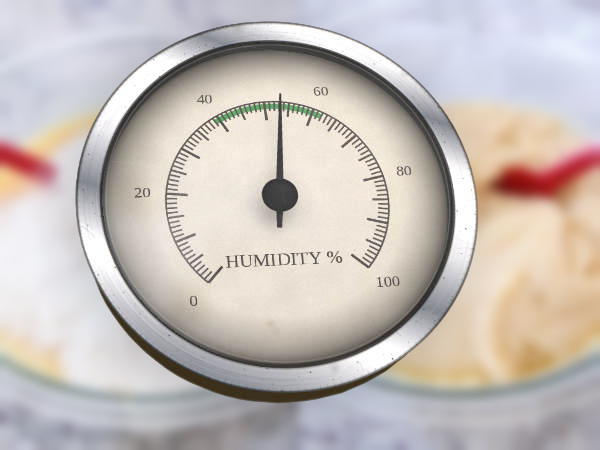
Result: 53 %
